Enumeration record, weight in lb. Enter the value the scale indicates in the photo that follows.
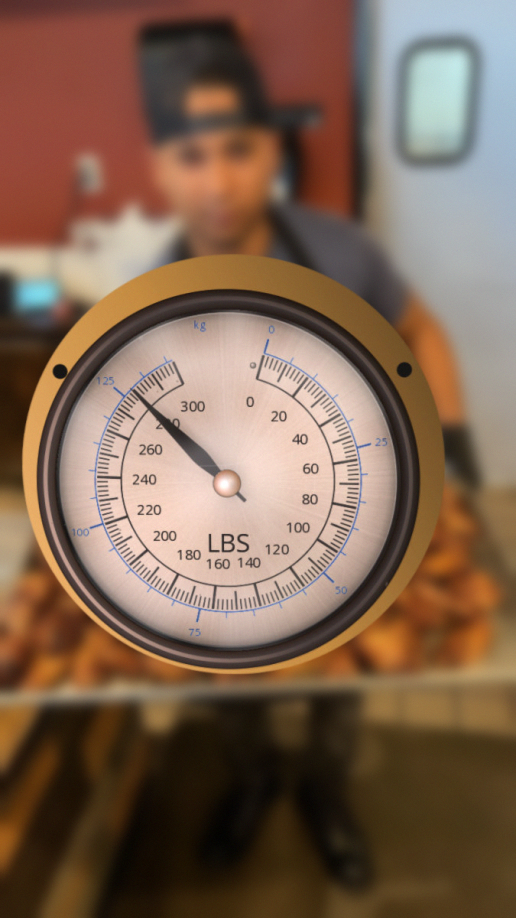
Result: 280 lb
